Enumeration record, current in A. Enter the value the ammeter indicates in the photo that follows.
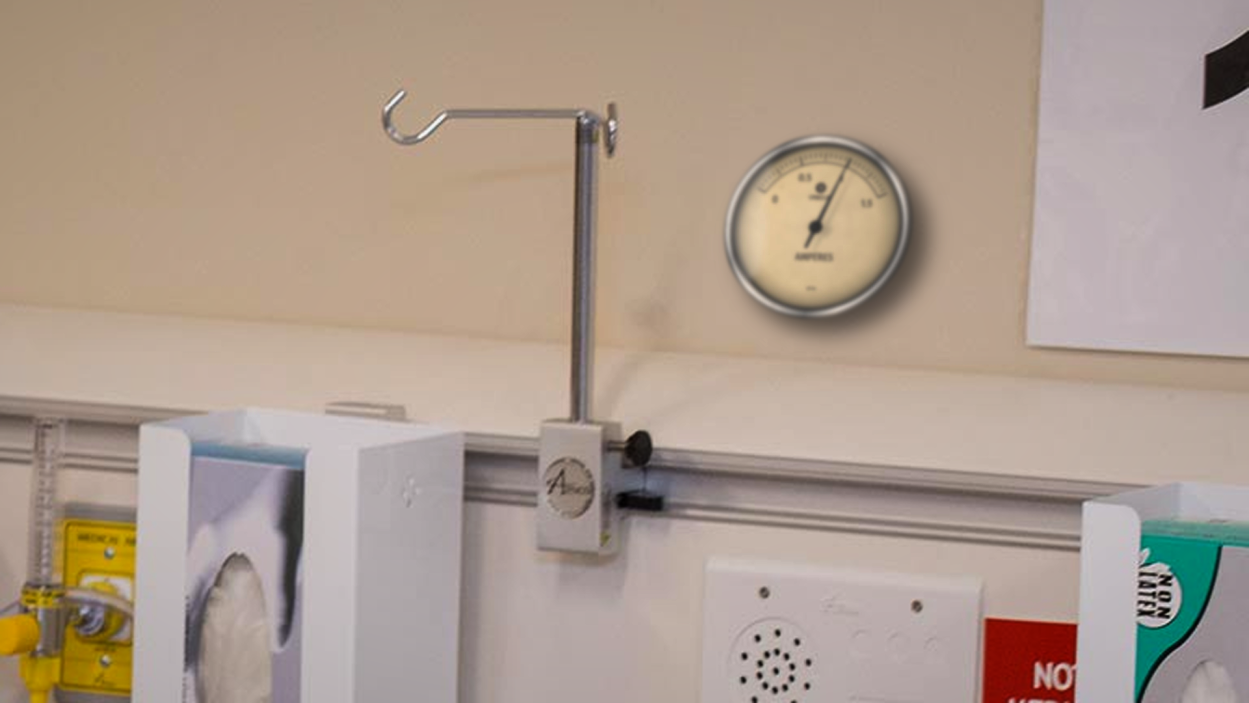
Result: 1 A
